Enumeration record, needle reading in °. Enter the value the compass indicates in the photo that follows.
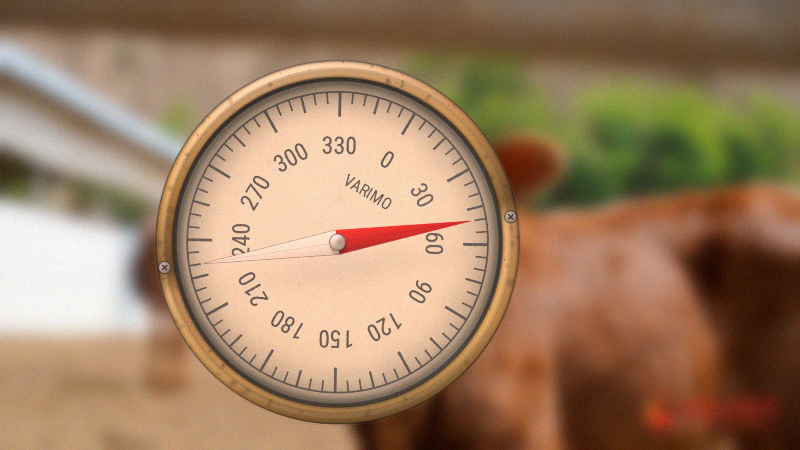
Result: 50 °
